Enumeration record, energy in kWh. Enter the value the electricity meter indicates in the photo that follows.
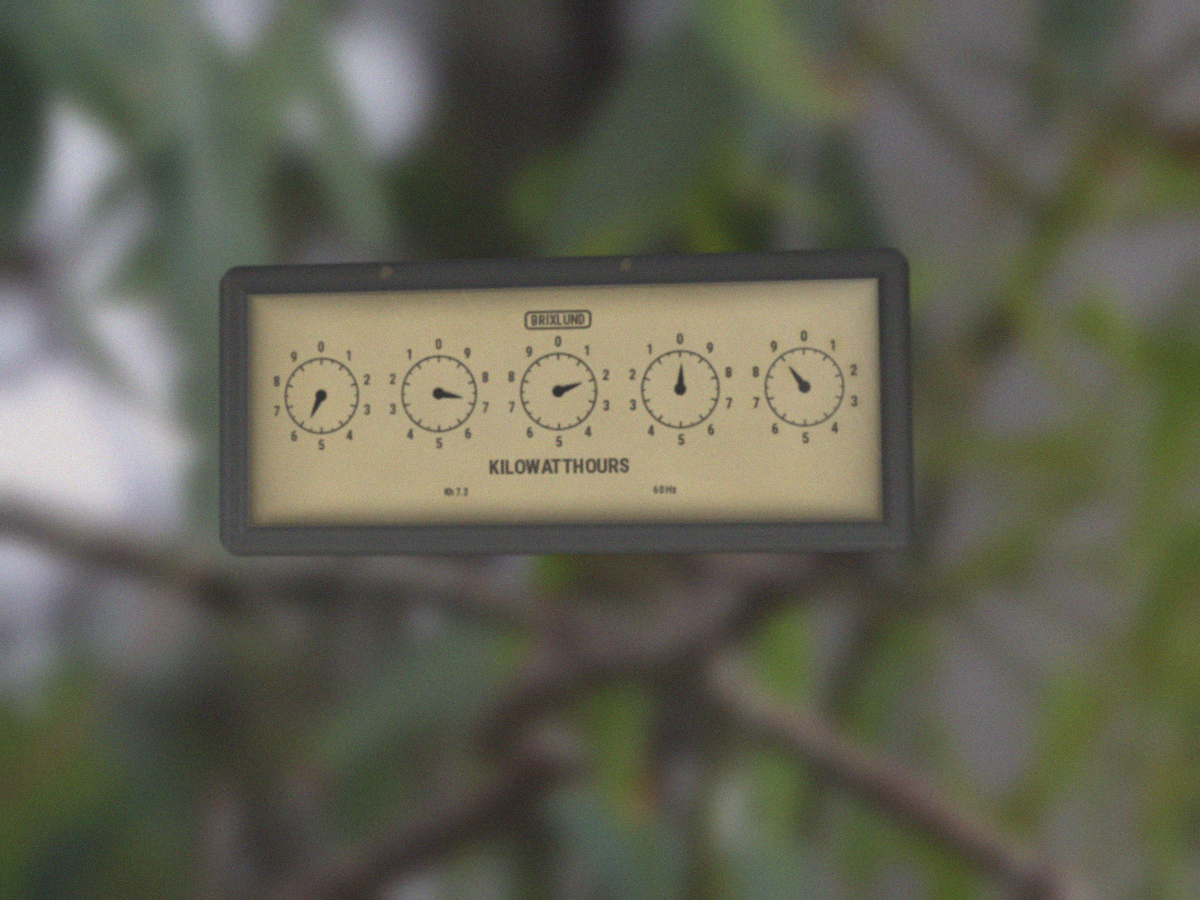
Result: 57199 kWh
